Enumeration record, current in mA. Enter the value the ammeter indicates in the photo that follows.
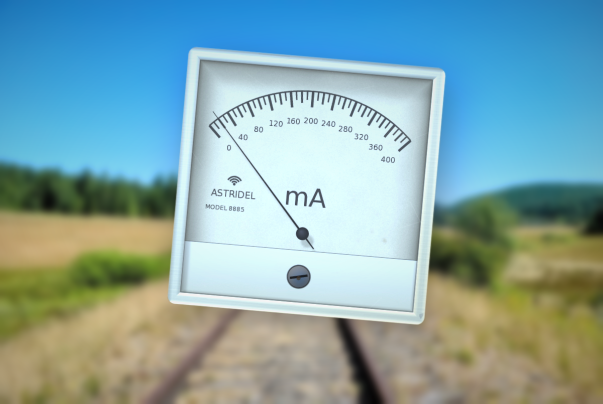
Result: 20 mA
